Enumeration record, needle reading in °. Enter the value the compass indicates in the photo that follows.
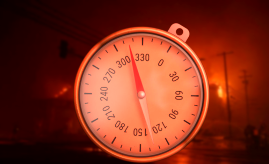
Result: 315 °
